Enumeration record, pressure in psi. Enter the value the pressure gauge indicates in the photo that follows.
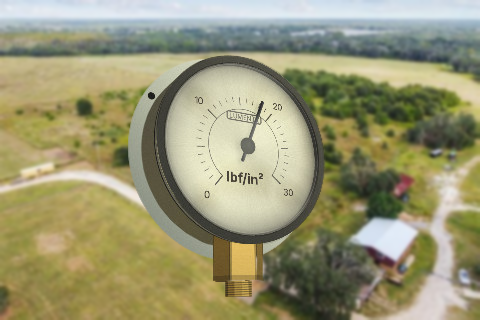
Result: 18 psi
